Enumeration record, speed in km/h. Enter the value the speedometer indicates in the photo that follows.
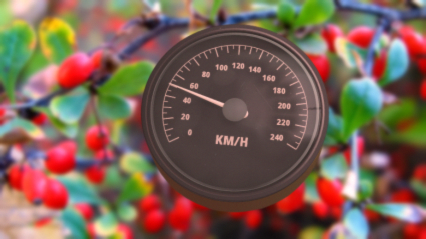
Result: 50 km/h
